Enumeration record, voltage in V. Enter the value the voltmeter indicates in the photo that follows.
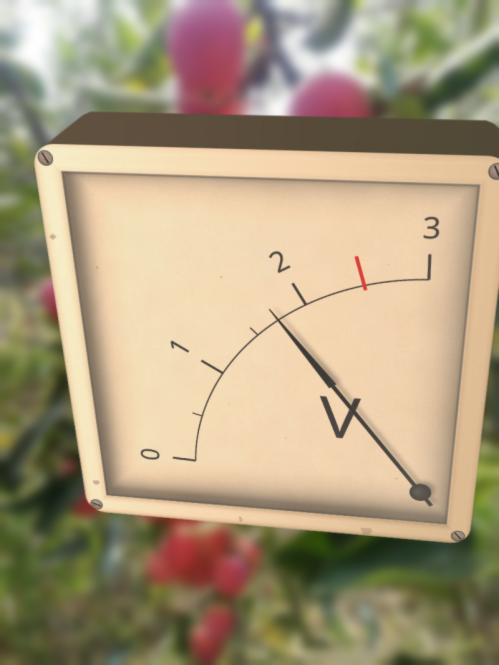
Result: 1.75 V
